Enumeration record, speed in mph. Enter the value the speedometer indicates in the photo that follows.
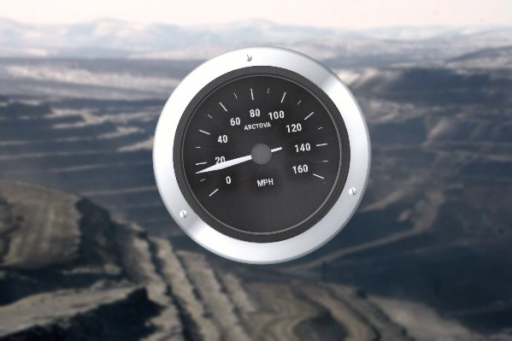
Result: 15 mph
